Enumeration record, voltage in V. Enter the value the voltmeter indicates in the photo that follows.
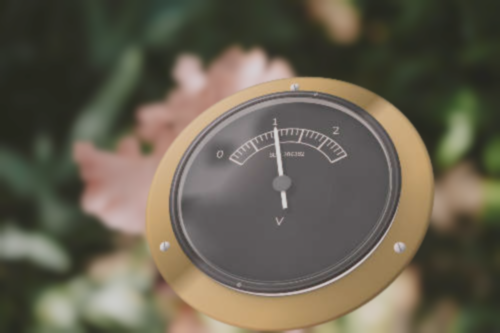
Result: 1 V
